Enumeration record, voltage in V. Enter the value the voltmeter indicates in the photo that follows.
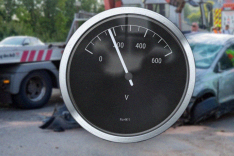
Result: 175 V
